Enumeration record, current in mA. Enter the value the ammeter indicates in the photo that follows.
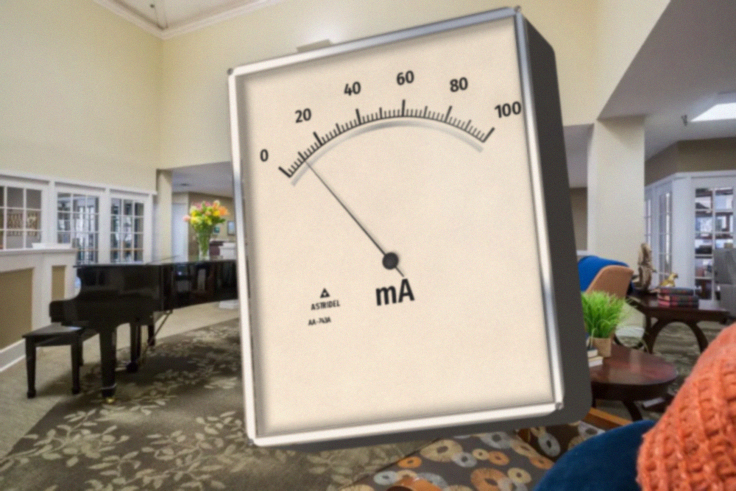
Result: 10 mA
